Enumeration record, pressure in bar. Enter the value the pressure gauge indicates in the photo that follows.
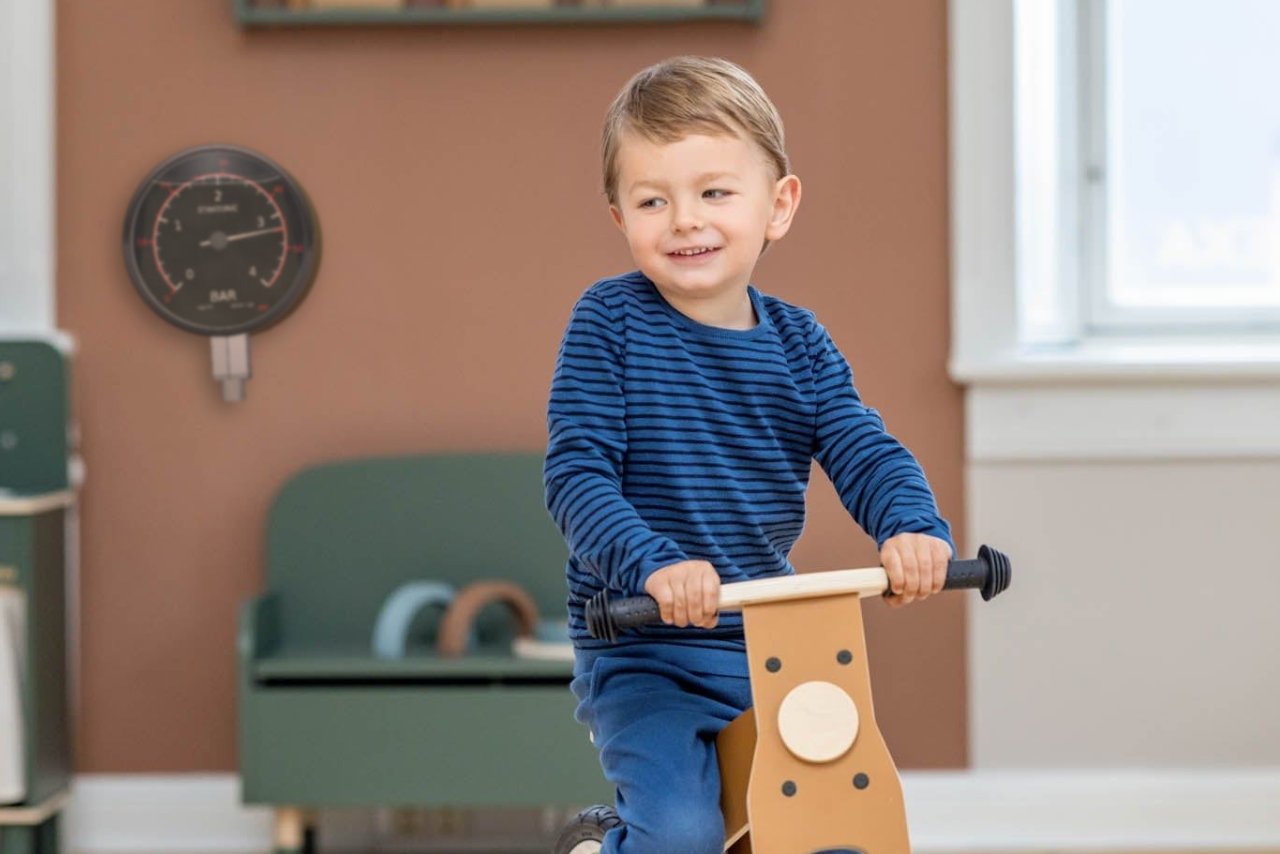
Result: 3.2 bar
